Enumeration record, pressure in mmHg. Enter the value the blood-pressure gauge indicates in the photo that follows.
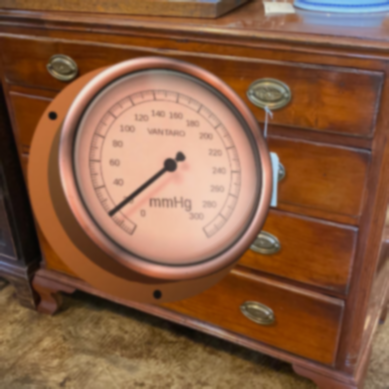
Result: 20 mmHg
